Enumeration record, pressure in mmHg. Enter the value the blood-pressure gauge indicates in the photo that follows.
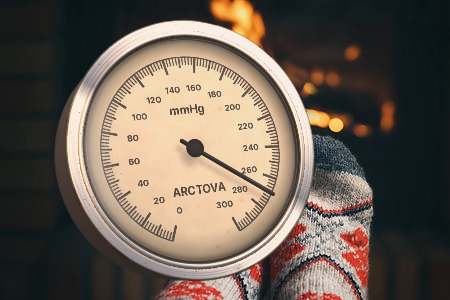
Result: 270 mmHg
